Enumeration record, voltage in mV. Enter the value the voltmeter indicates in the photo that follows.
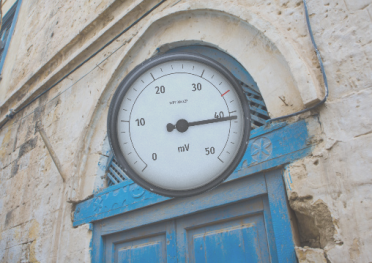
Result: 41 mV
